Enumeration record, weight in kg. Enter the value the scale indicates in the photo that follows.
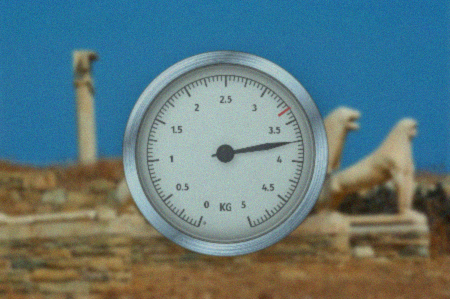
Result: 3.75 kg
